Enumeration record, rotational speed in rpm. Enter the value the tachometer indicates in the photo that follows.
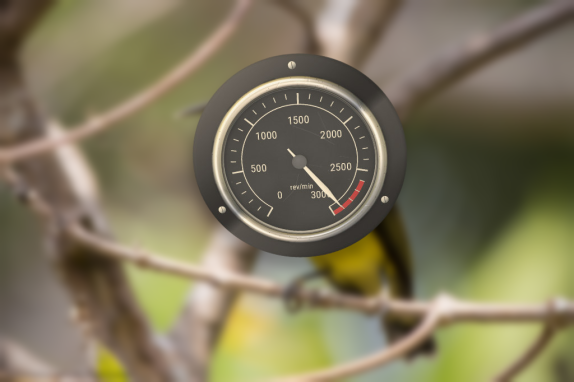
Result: 2900 rpm
